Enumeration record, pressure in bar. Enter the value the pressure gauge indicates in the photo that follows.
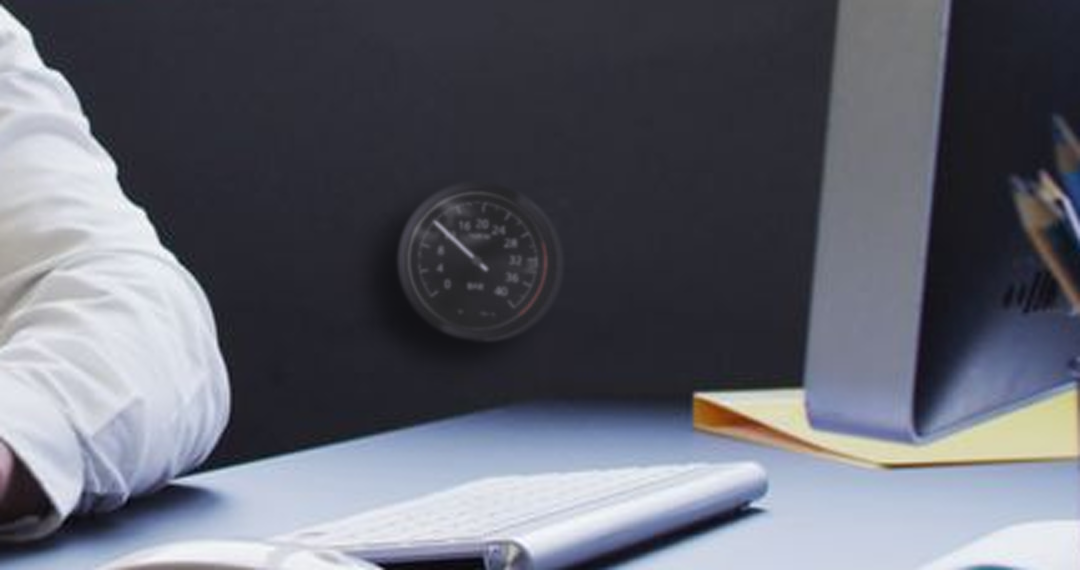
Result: 12 bar
